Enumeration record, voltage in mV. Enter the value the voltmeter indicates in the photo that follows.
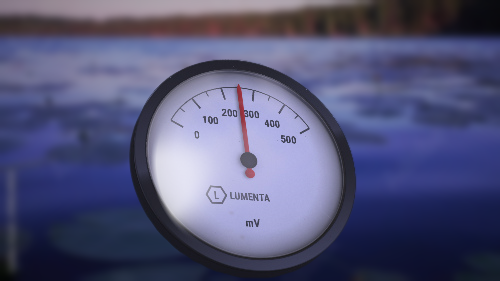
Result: 250 mV
